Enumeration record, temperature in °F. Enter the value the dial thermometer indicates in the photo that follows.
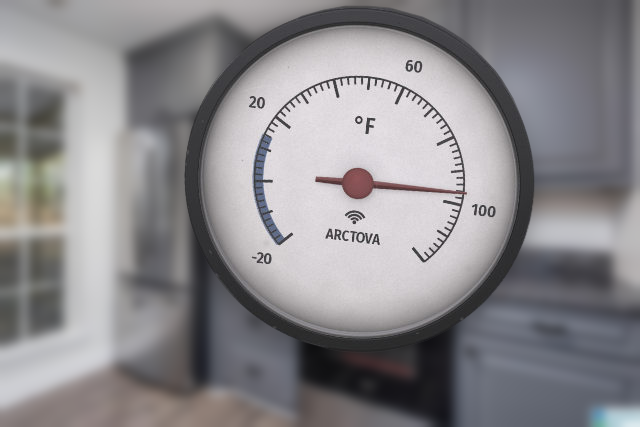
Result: 96 °F
